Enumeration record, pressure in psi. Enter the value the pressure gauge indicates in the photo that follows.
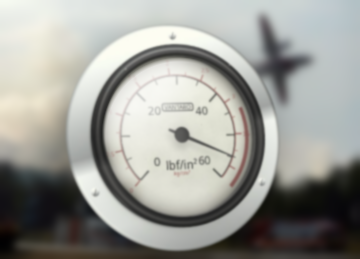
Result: 55 psi
